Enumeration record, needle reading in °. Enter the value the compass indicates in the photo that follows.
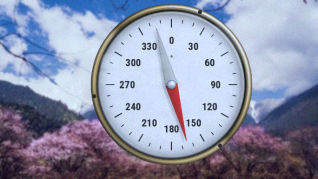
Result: 165 °
